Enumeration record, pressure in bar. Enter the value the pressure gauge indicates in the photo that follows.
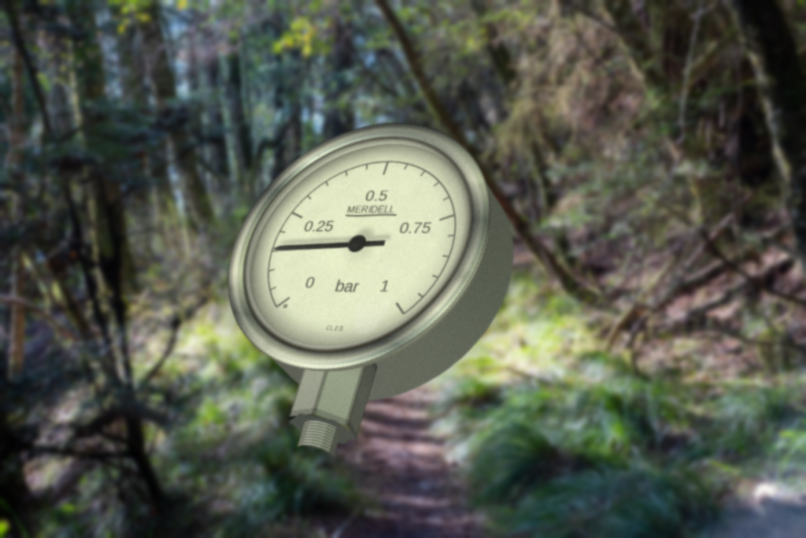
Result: 0.15 bar
